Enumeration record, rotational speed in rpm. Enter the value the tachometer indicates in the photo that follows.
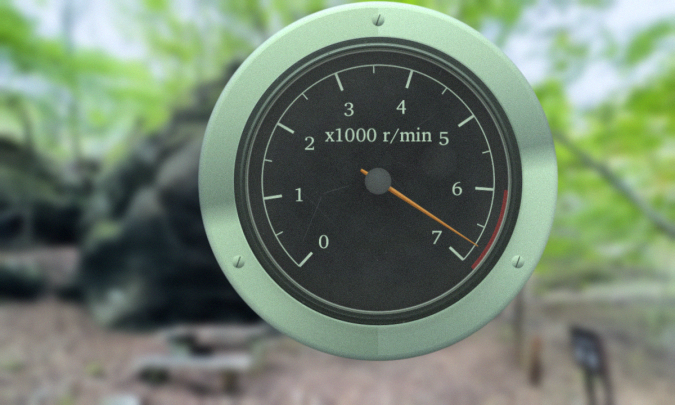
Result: 6750 rpm
